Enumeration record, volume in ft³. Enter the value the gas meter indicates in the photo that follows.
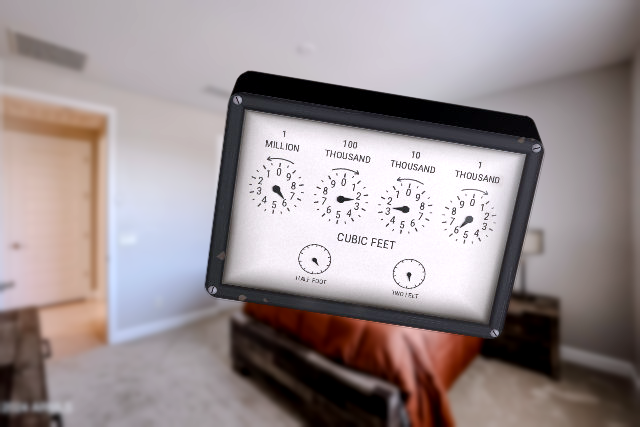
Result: 622600 ft³
